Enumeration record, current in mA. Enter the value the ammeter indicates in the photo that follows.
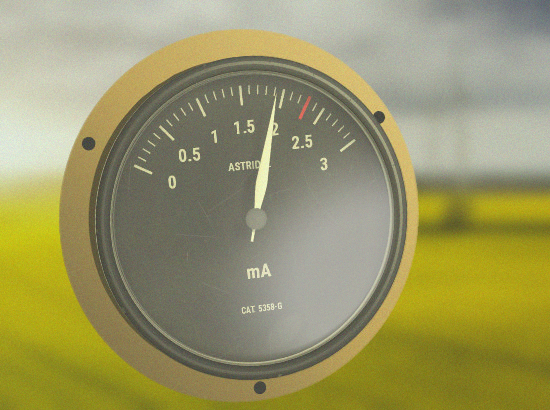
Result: 1.9 mA
